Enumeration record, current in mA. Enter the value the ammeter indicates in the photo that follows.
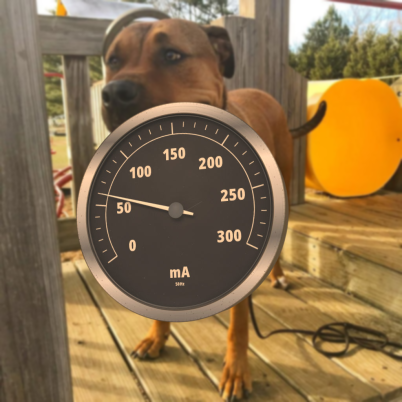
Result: 60 mA
